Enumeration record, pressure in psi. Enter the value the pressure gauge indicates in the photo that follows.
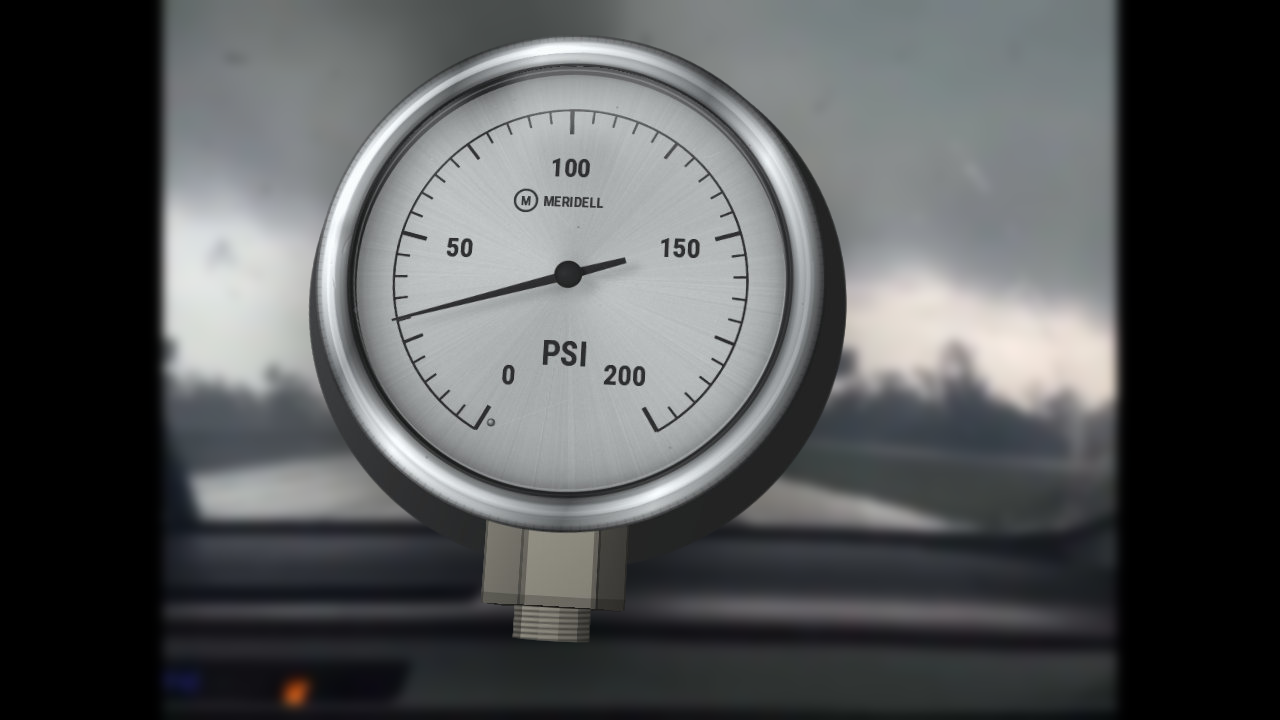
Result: 30 psi
